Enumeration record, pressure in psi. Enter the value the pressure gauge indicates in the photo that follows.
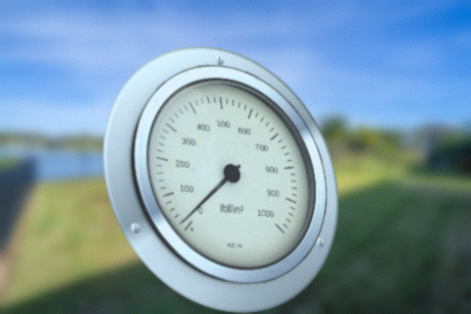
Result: 20 psi
